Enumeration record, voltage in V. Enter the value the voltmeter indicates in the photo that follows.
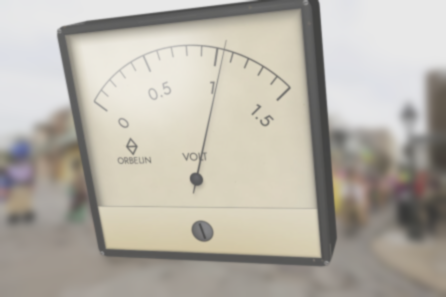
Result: 1.05 V
